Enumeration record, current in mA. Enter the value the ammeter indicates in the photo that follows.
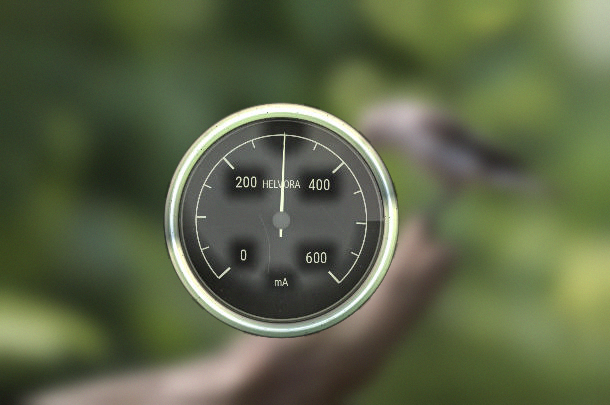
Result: 300 mA
